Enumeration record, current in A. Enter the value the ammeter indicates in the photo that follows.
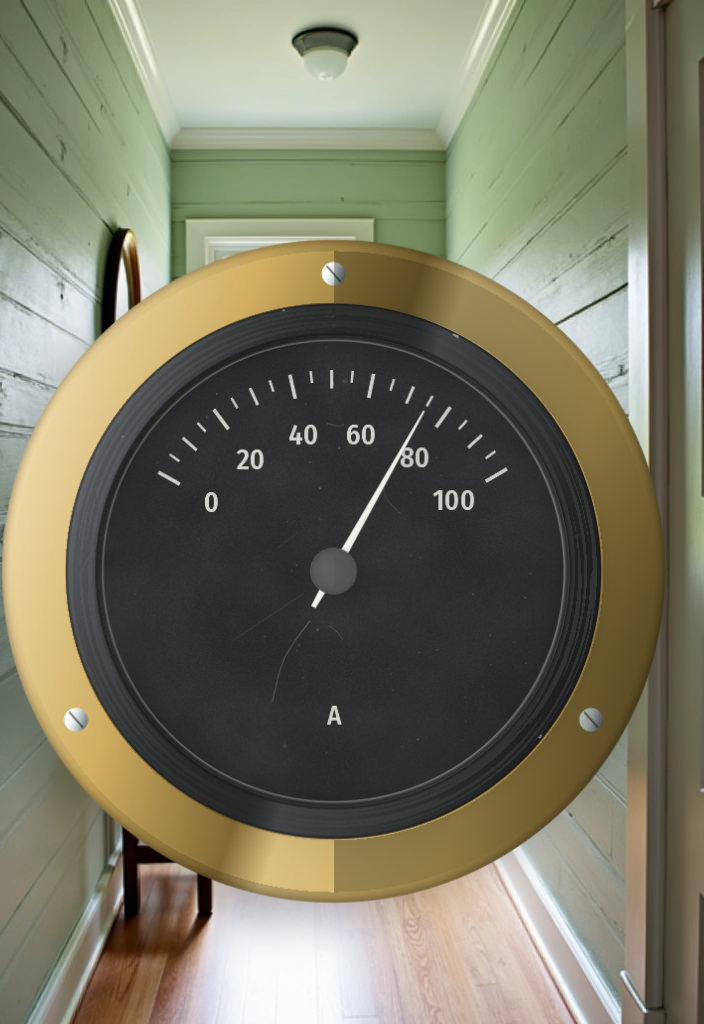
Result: 75 A
